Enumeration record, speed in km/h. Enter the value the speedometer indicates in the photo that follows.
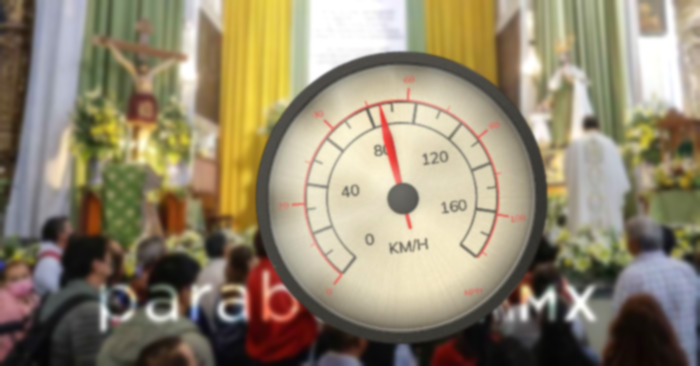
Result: 85 km/h
